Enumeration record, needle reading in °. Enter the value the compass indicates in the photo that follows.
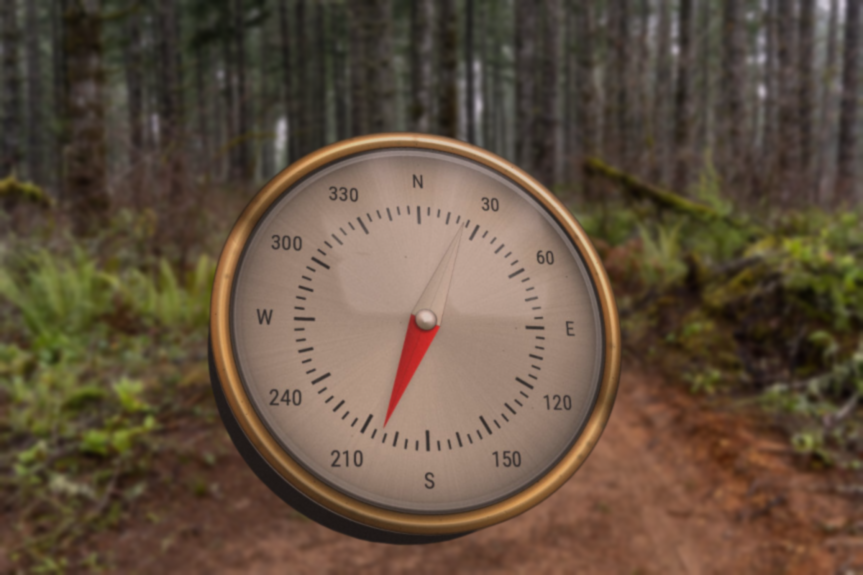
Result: 202.5 °
